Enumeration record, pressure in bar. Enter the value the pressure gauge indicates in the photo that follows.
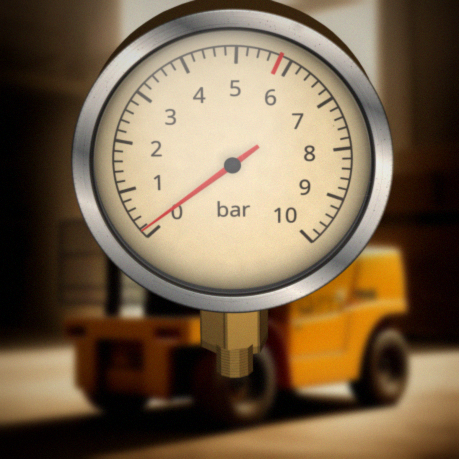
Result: 0.2 bar
